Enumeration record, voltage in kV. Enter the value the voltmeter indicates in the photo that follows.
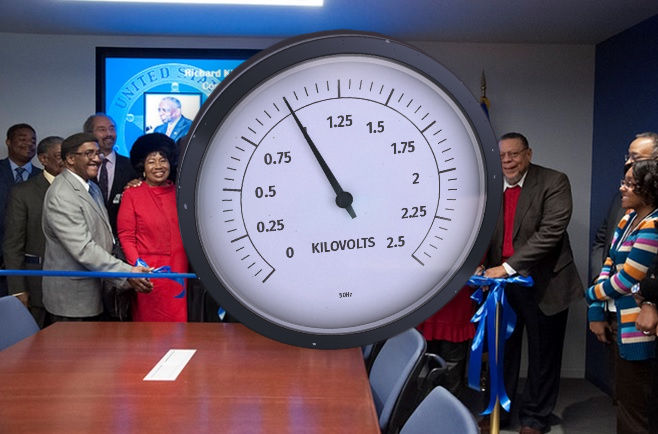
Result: 1 kV
